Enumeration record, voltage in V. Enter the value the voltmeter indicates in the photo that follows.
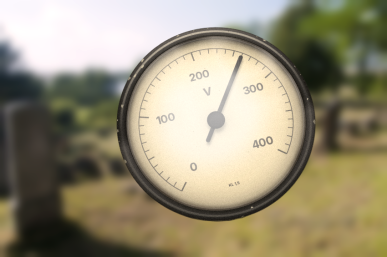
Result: 260 V
